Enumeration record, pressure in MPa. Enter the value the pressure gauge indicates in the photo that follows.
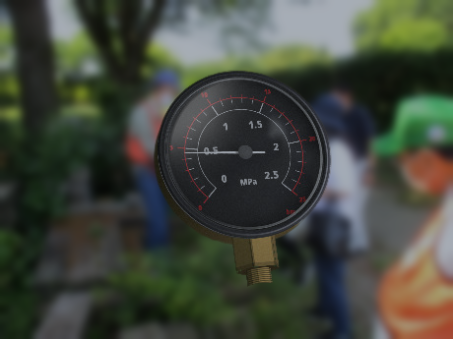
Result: 0.45 MPa
